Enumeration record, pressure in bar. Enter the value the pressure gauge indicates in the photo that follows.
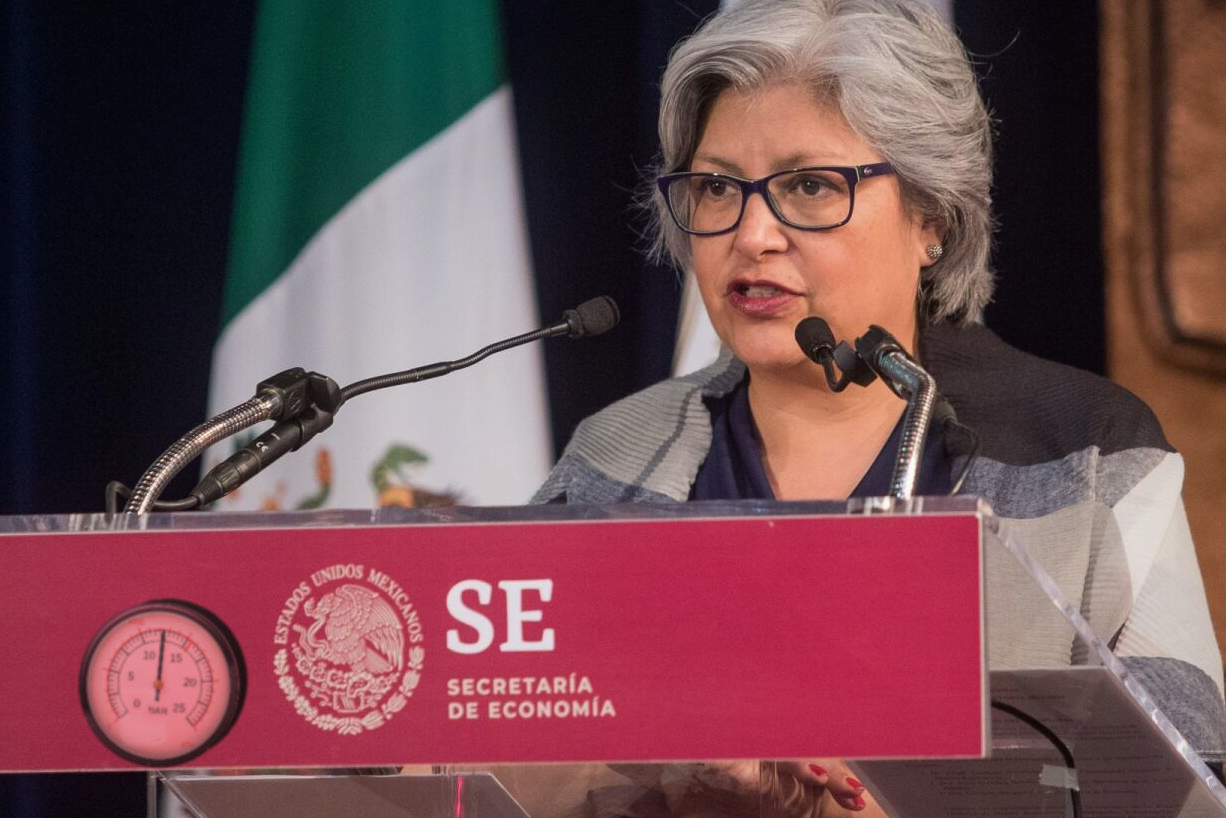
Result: 12.5 bar
